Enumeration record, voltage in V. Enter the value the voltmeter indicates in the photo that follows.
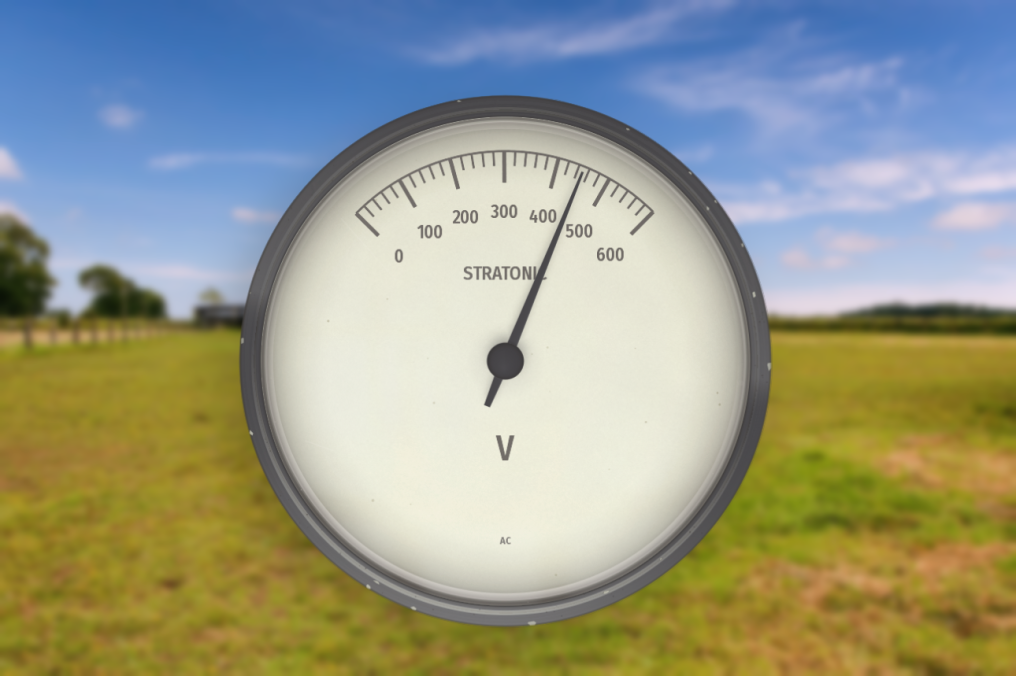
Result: 450 V
